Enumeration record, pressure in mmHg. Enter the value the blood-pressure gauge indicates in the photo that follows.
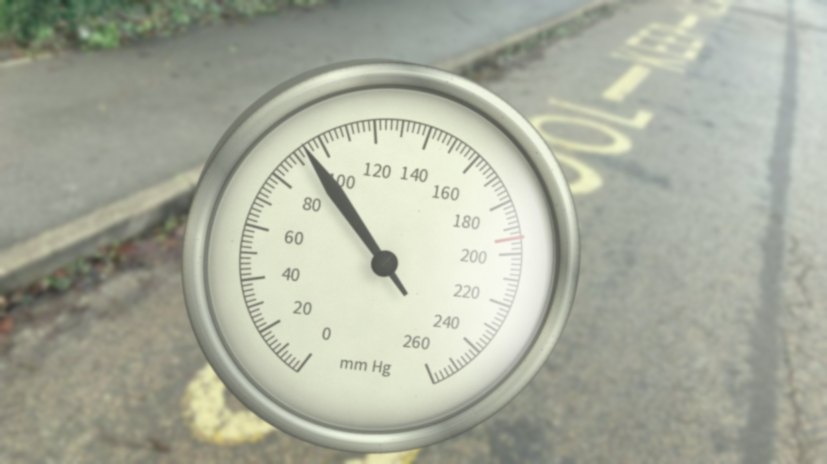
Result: 94 mmHg
